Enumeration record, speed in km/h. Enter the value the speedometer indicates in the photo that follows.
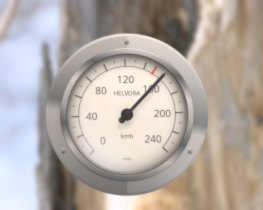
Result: 160 km/h
